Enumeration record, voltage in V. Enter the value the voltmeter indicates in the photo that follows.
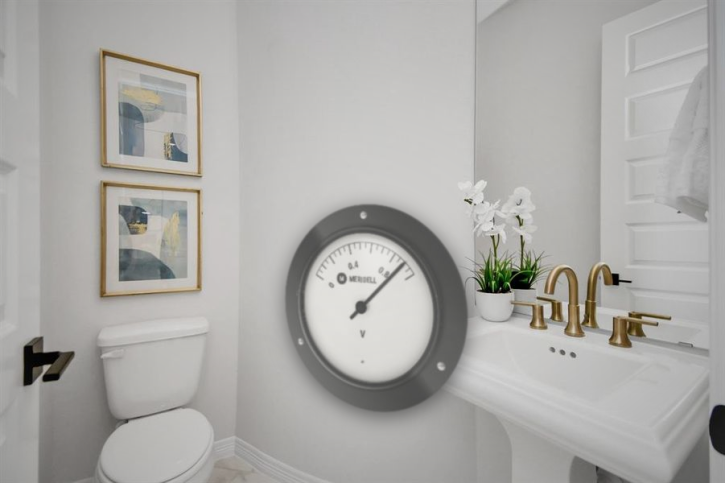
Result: 0.9 V
